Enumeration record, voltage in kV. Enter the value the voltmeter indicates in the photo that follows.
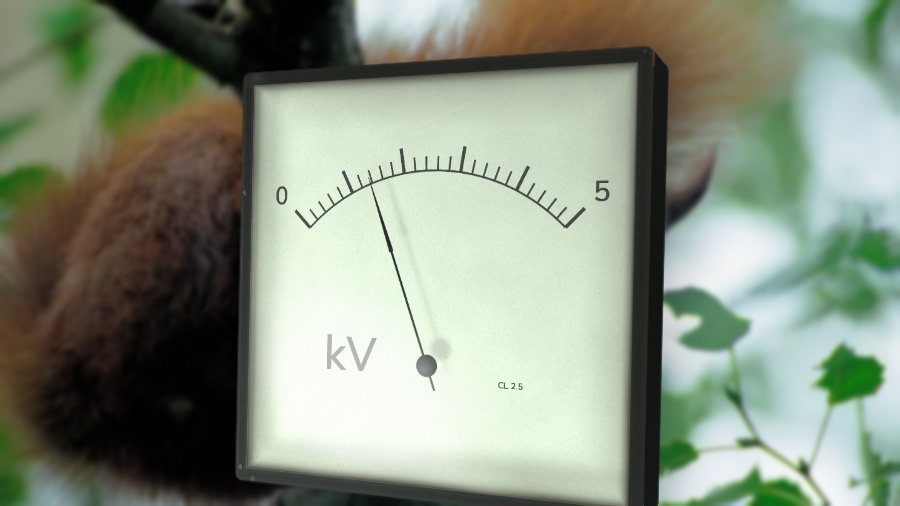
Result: 1.4 kV
